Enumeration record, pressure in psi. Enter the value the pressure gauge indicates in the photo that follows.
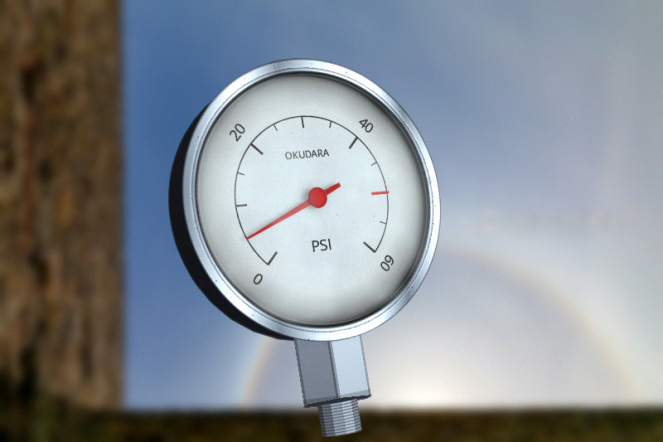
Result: 5 psi
